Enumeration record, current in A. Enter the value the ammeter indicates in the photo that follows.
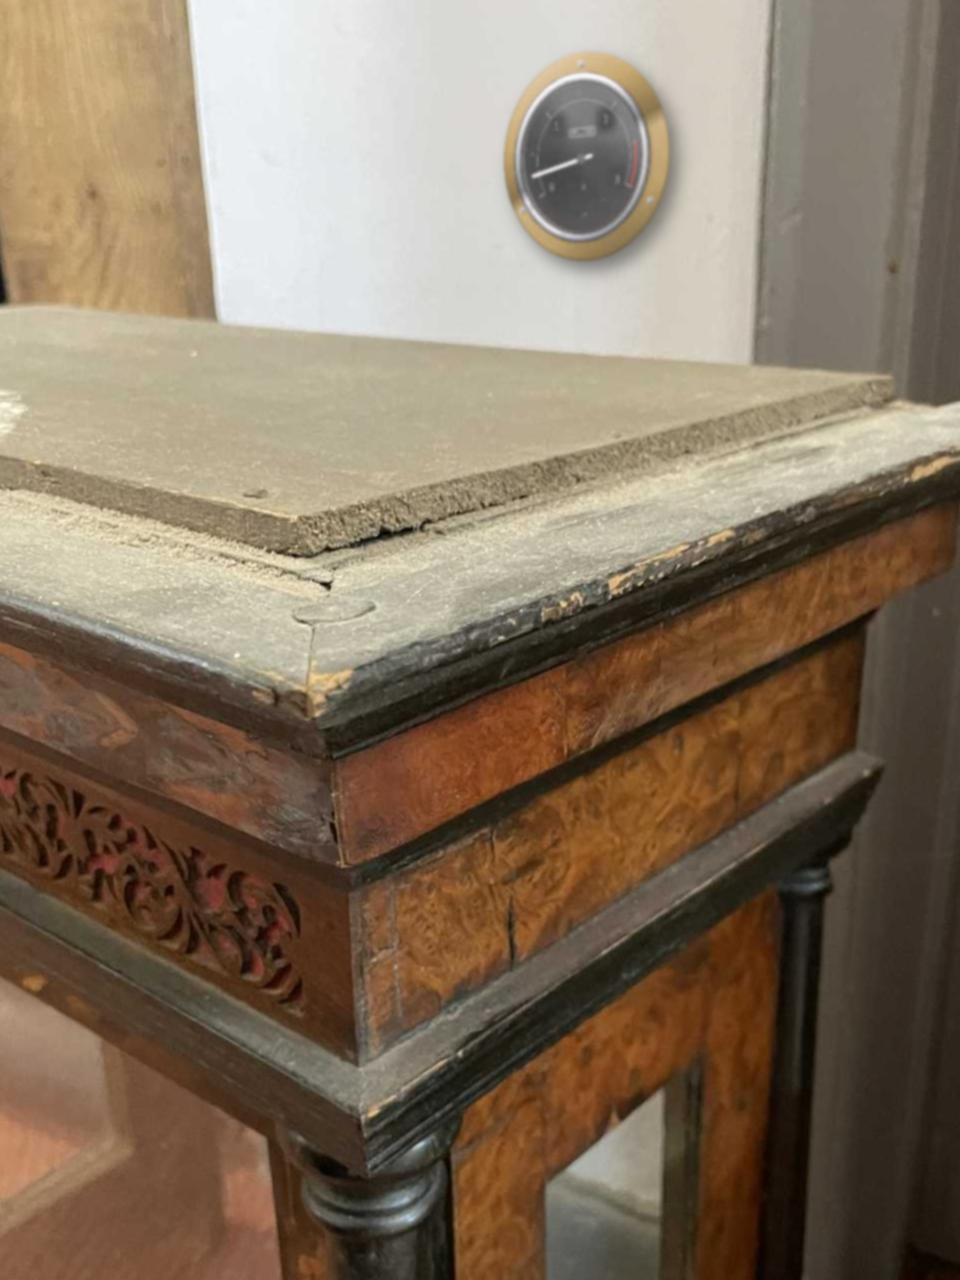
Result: 0.25 A
